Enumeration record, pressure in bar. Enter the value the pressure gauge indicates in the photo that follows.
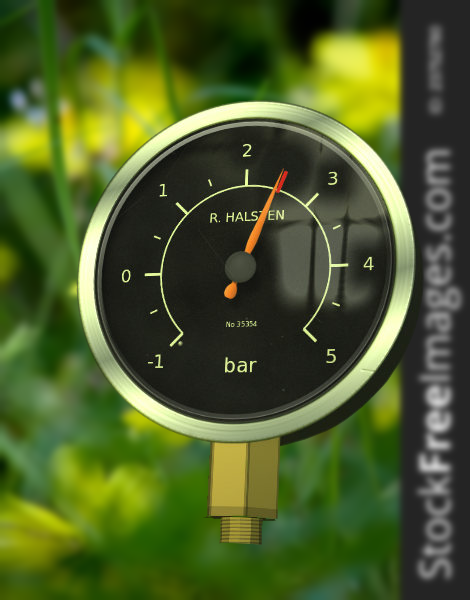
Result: 2.5 bar
